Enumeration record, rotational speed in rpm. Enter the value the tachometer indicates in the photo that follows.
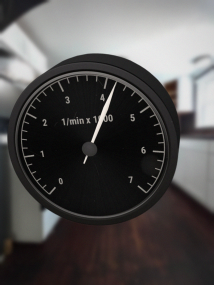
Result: 4200 rpm
